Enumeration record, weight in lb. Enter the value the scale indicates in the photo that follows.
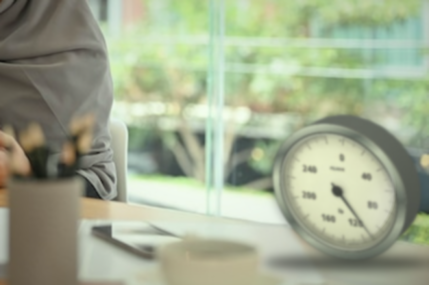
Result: 110 lb
